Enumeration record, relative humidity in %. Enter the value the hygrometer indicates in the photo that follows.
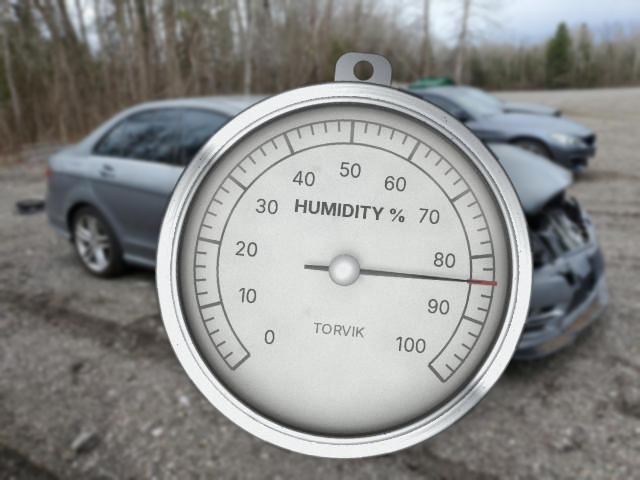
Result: 84 %
